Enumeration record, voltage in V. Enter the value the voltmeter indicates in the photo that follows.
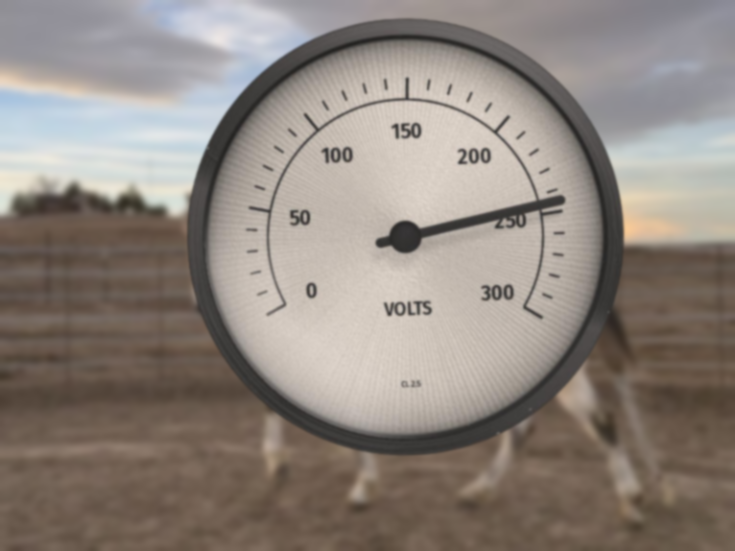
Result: 245 V
